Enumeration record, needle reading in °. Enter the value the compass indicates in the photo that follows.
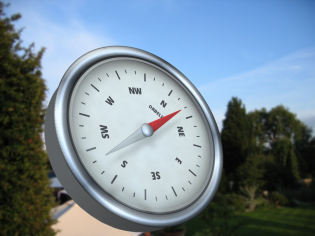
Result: 20 °
